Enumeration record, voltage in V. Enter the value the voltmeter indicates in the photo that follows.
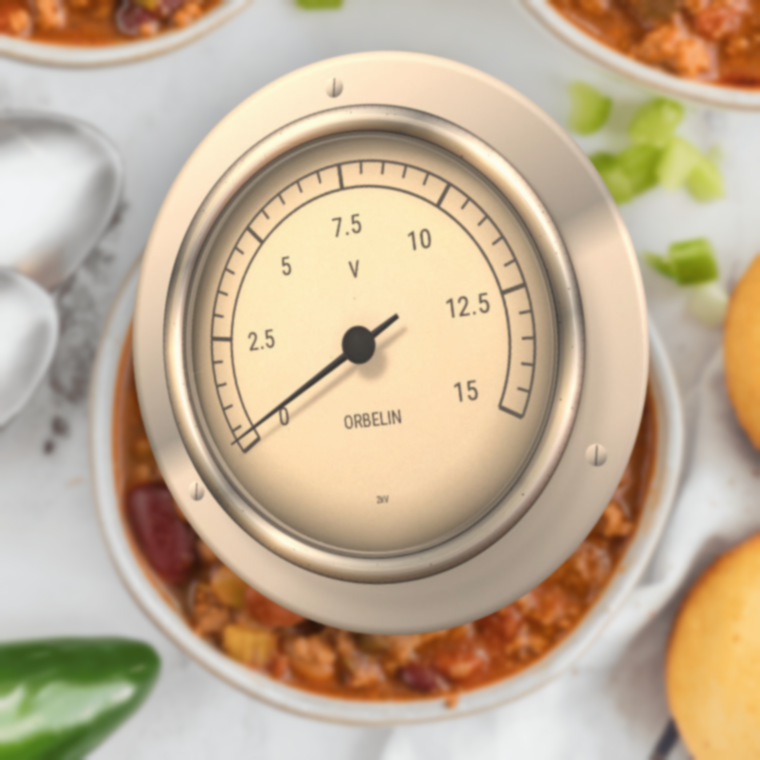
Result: 0.25 V
